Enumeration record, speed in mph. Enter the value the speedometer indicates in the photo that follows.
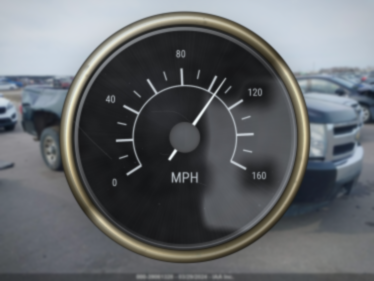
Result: 105 mph
